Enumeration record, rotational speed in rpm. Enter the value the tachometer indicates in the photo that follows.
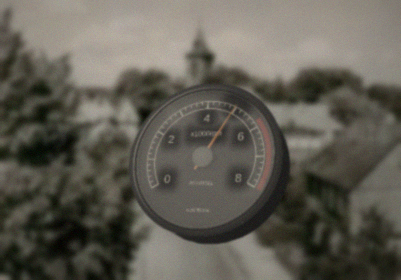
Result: 5000 rpm
